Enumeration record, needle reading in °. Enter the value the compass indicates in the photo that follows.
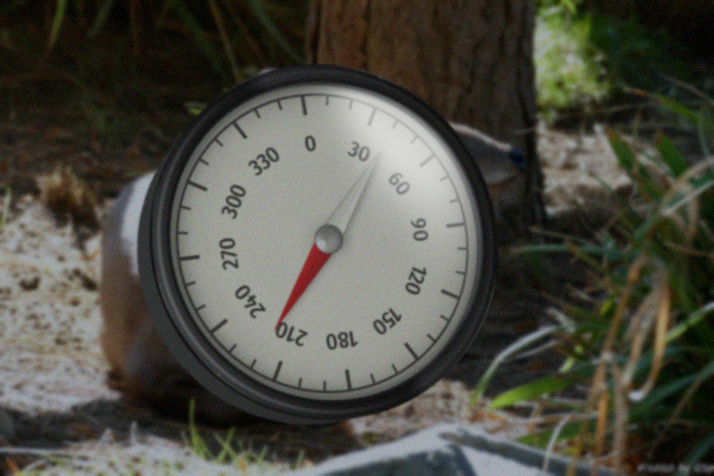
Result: 220 °
